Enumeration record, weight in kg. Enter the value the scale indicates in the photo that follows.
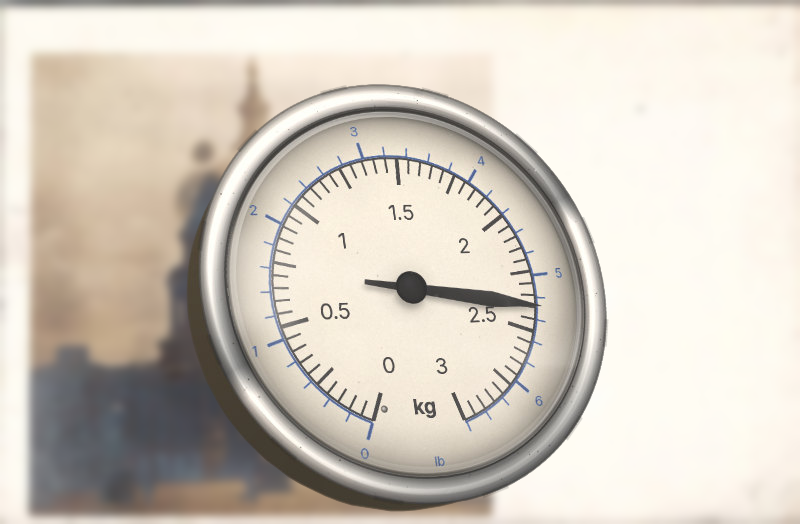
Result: 2.4 kg
